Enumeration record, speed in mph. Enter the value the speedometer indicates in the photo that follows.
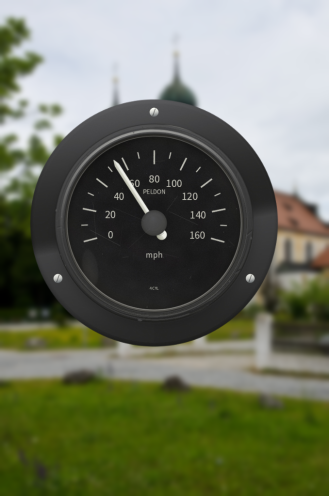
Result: 55 mph
